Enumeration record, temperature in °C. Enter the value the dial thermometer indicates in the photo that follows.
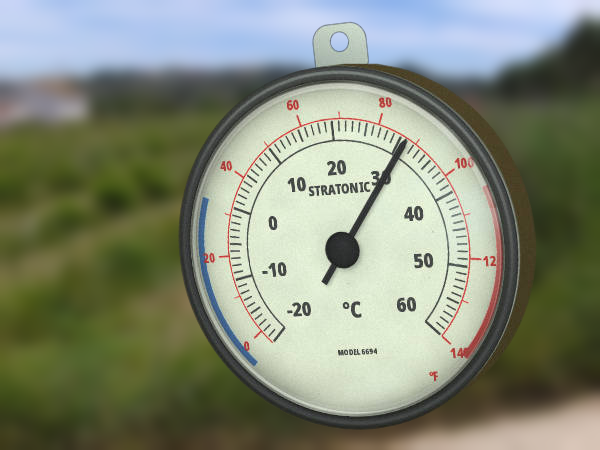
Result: 31 °C
